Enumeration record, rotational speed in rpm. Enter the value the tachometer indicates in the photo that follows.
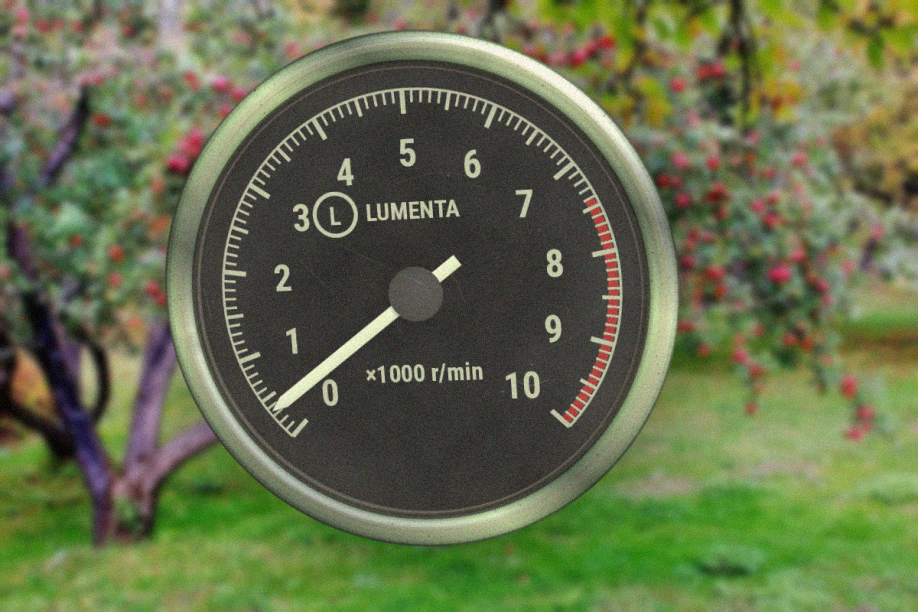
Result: 350 rpm
